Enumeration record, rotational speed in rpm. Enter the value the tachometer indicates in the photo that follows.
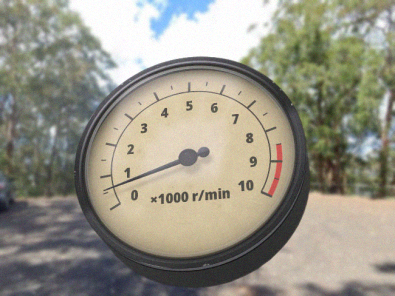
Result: 500 rpm
